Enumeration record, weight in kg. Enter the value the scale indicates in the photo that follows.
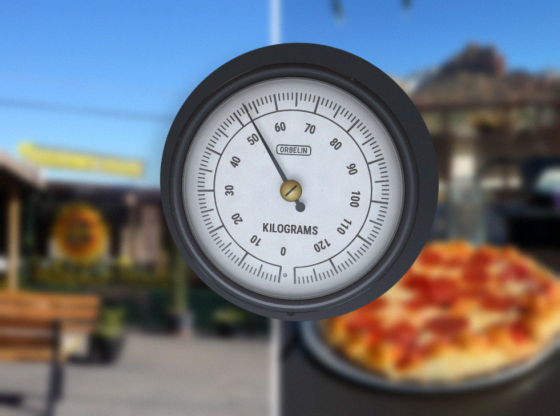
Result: 53 kg
